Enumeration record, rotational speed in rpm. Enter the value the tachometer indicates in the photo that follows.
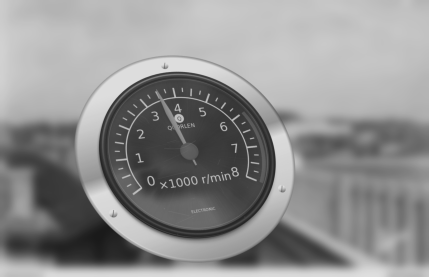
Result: 3500 rpm
